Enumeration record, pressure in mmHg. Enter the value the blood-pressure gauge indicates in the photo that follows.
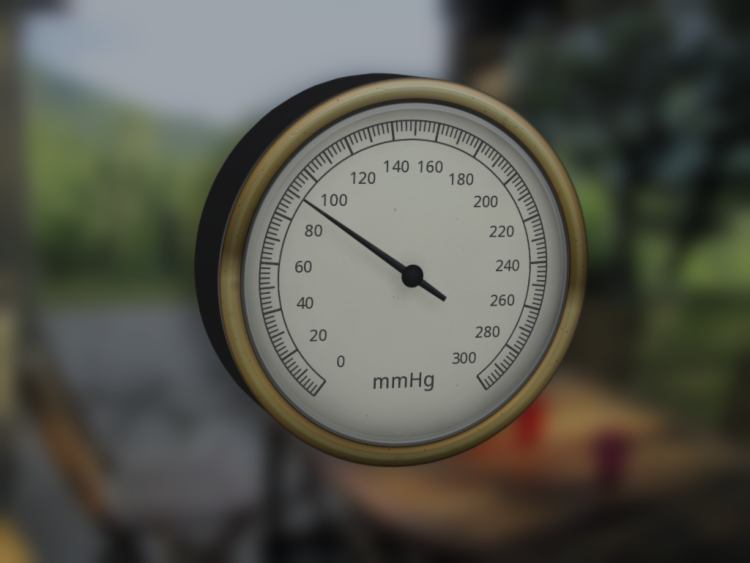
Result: 90 mmHg
